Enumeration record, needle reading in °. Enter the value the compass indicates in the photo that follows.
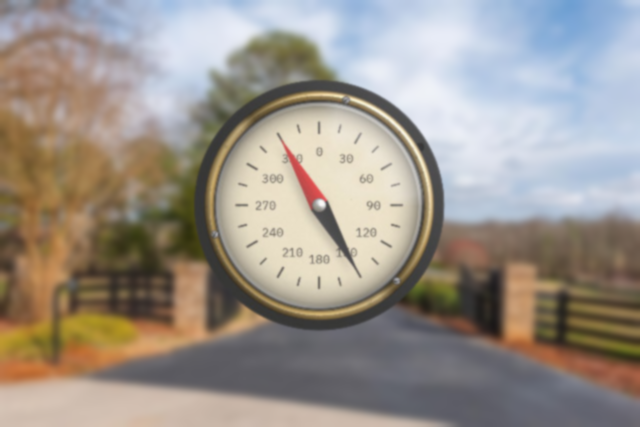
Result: 330 °
